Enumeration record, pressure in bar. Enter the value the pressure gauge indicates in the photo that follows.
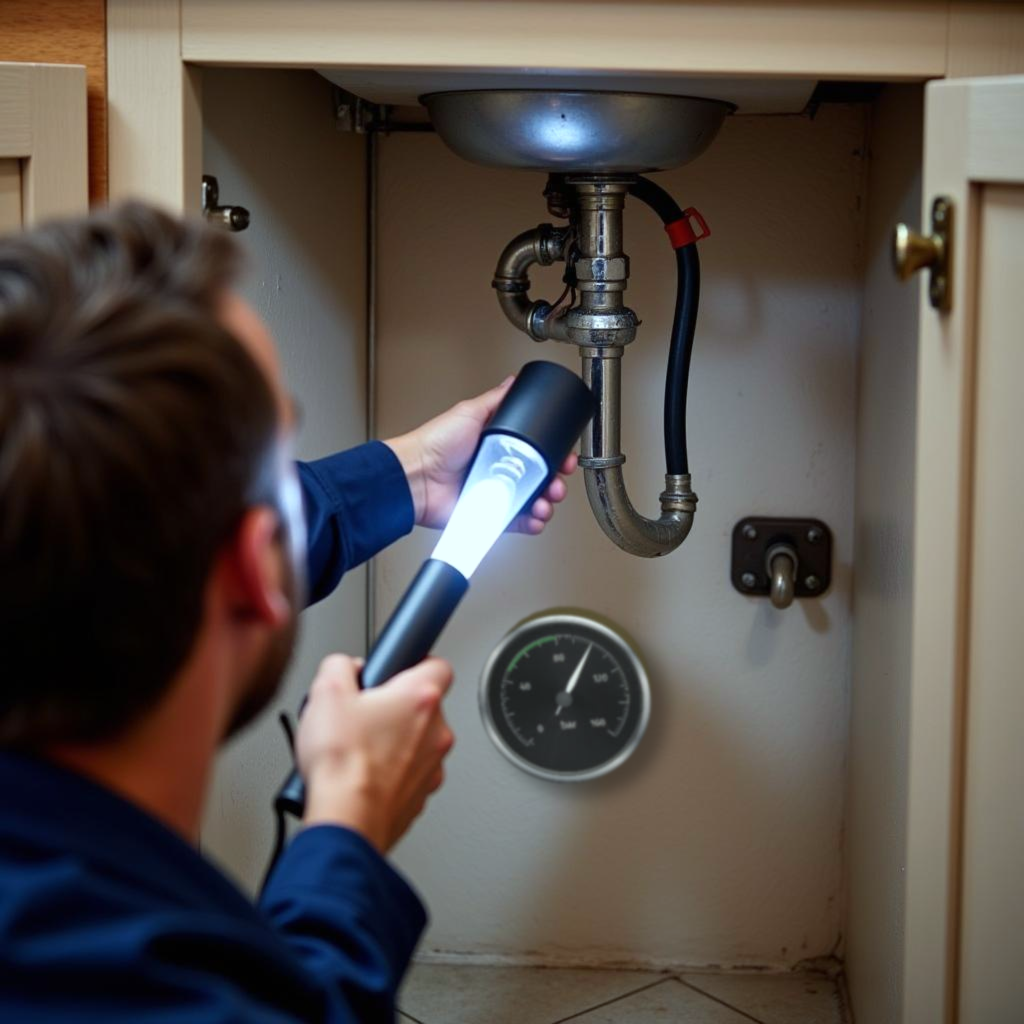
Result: 100 bar
